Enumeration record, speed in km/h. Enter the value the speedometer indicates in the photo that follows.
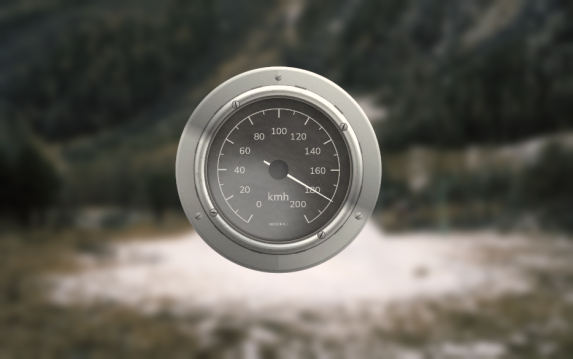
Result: 180 km/h
